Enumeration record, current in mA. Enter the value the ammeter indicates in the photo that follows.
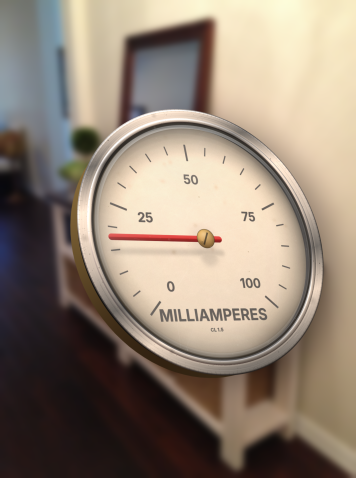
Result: 17.5 mA
